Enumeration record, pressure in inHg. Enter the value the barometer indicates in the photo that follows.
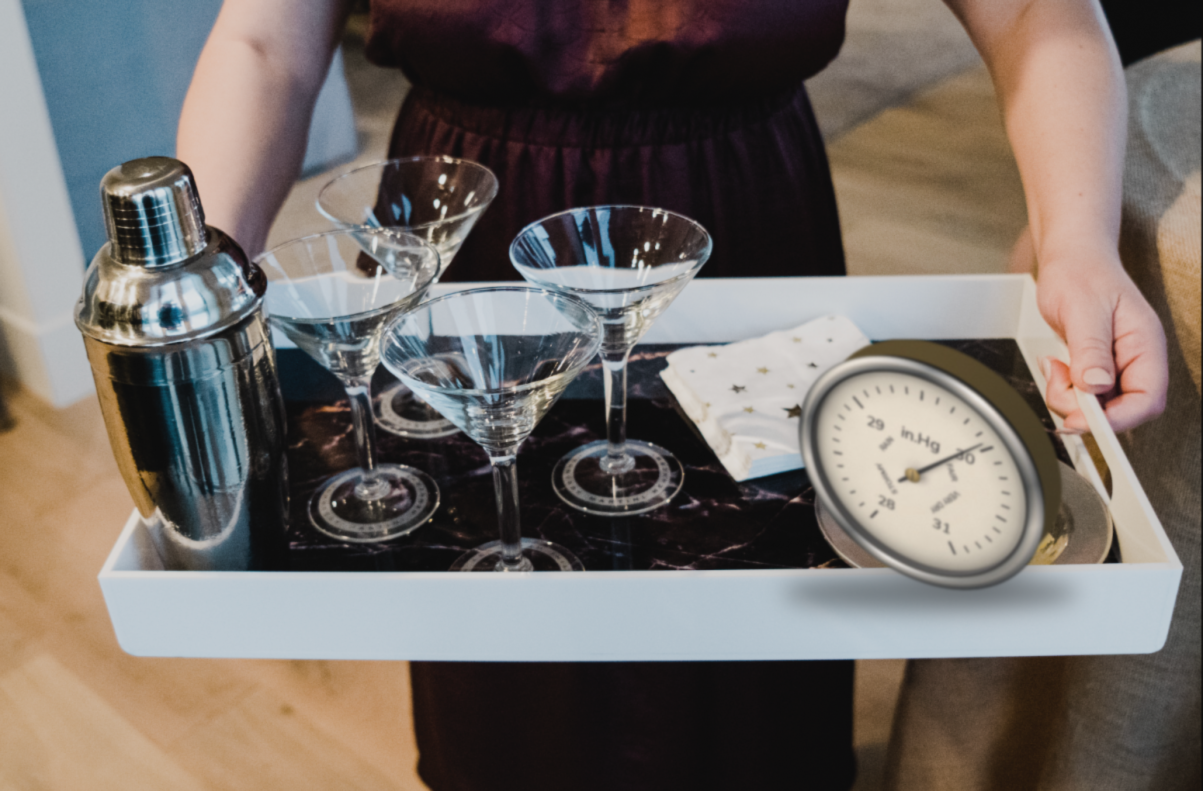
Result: 29.95 inHg
